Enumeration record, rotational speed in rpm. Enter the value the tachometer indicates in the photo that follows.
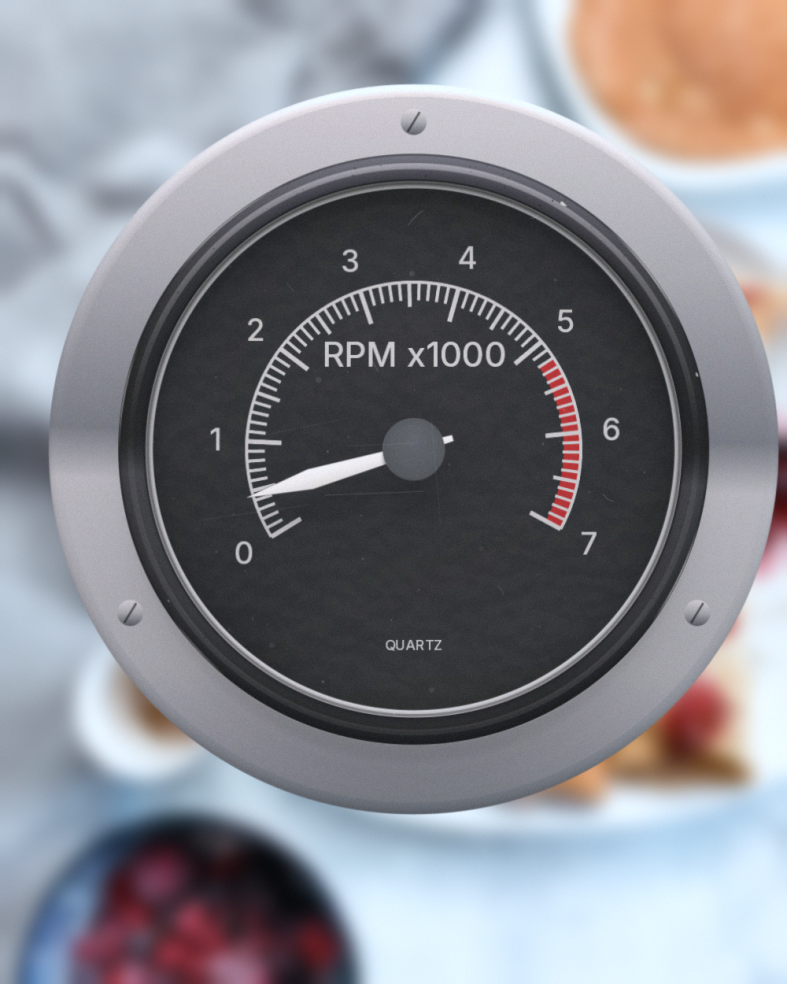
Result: 450 rpm
